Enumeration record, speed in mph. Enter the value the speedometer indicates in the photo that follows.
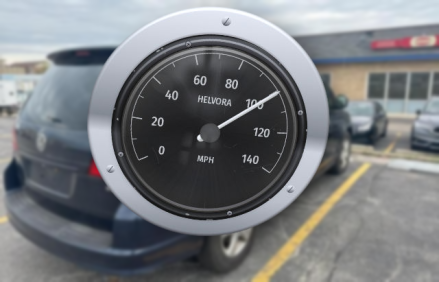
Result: 100 mph
